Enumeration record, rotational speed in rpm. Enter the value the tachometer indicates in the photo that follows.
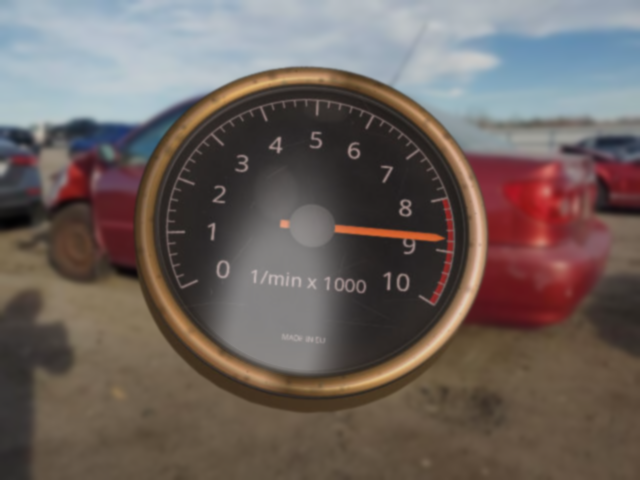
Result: 8800 rpm
